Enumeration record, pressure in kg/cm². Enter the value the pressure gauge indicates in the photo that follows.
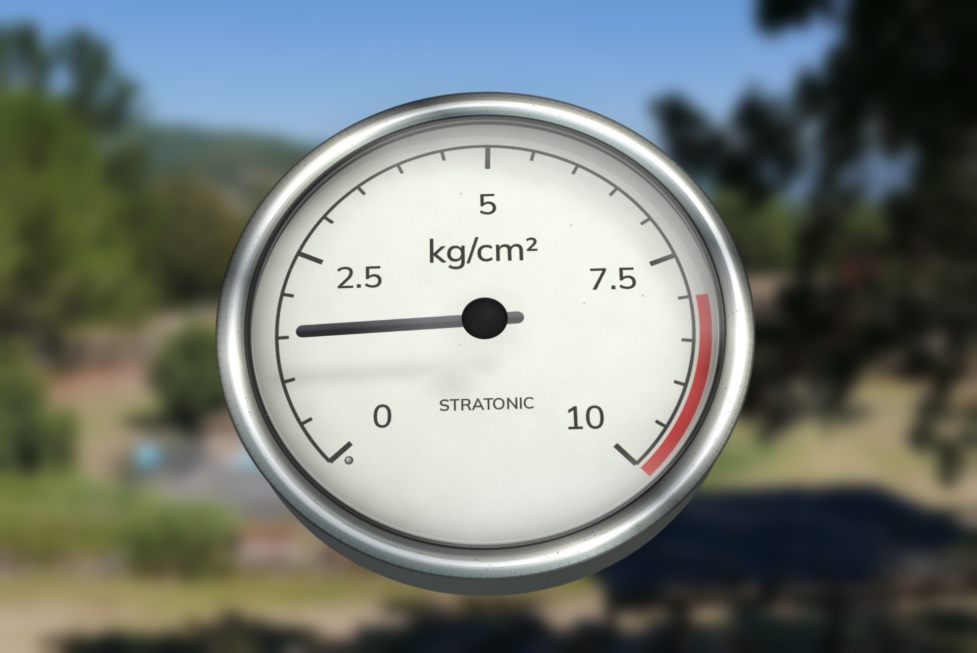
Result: 1.5 kg/cm²
